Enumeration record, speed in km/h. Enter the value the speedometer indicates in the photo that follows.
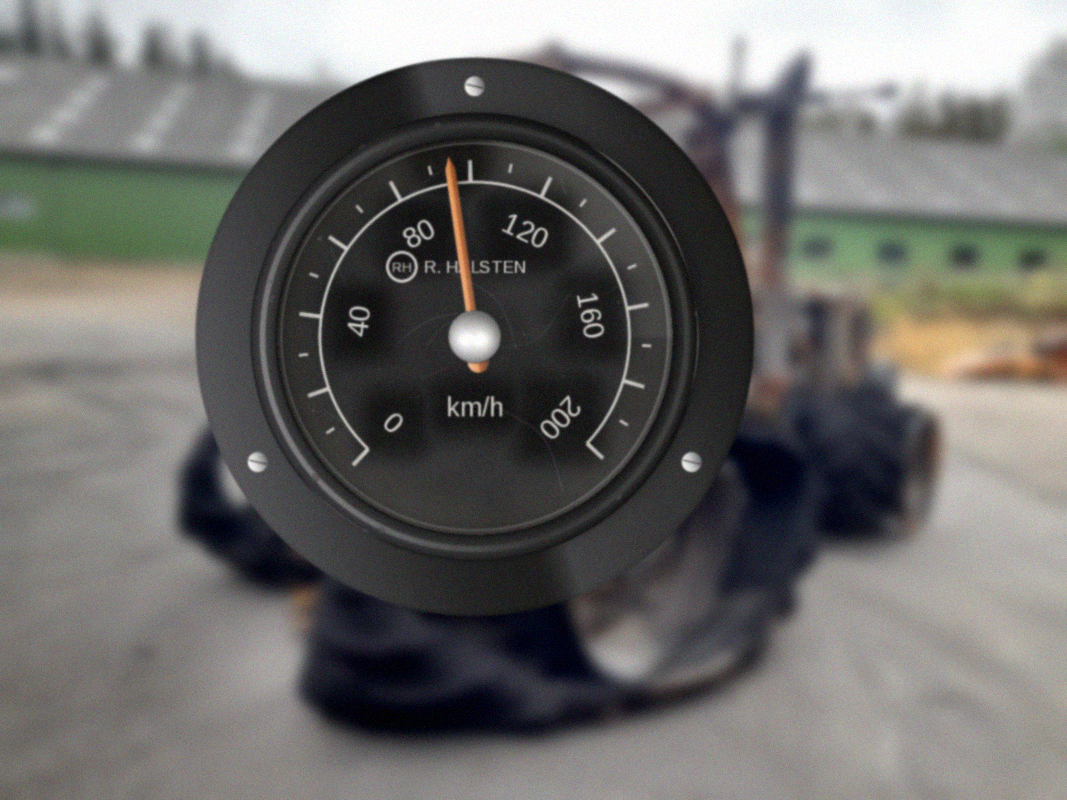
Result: 95 km/h
